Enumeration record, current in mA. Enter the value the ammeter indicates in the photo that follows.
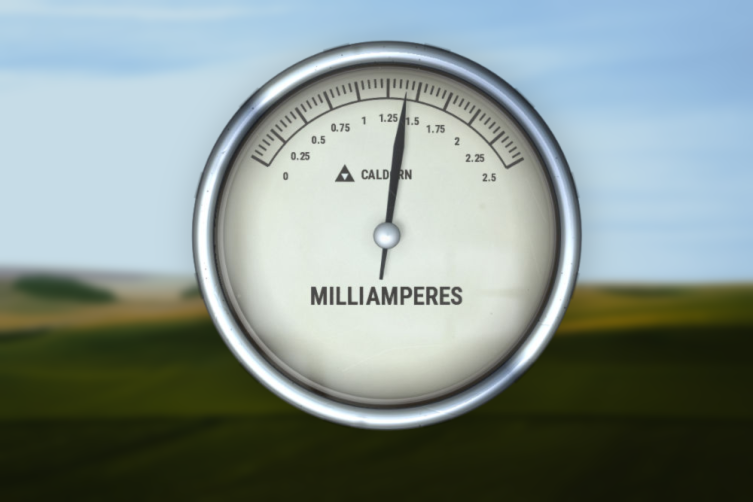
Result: 1.4 mA
